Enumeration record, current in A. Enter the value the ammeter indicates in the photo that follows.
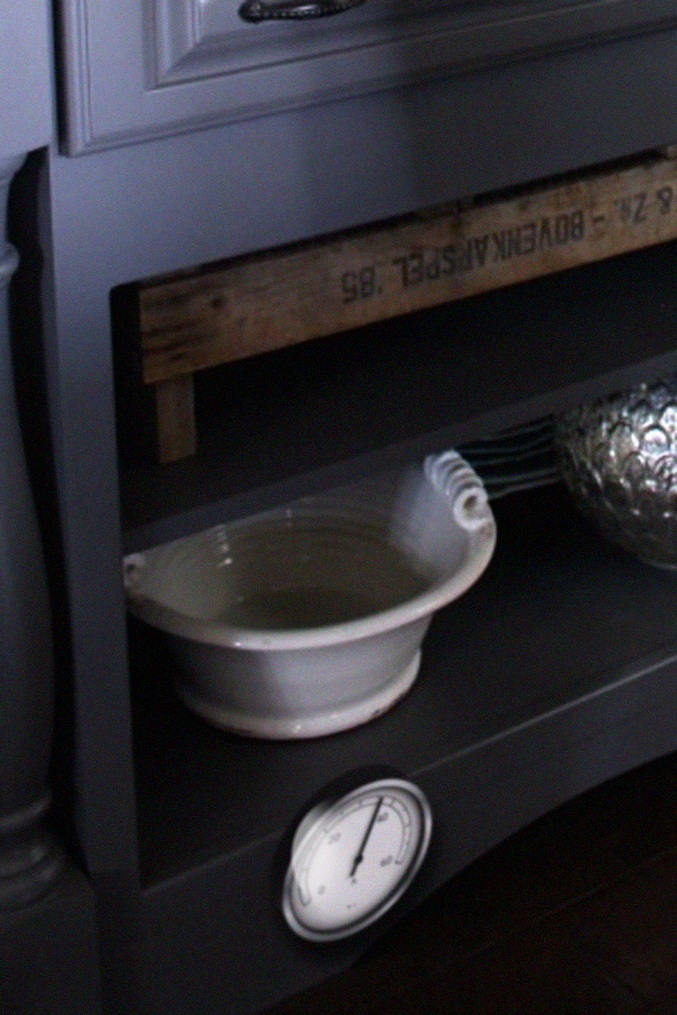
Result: 35 A
